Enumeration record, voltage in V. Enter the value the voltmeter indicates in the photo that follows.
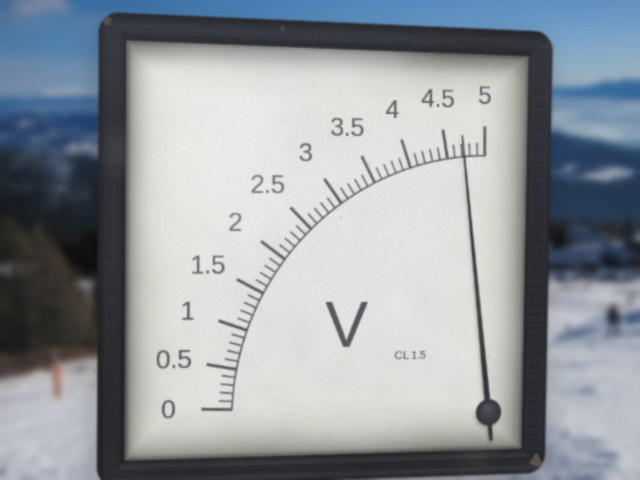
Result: 4.7 V
